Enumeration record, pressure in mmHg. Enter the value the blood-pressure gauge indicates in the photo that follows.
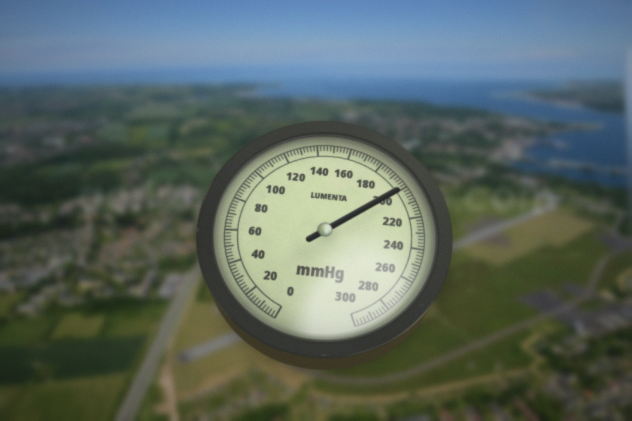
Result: 200 mmHg
